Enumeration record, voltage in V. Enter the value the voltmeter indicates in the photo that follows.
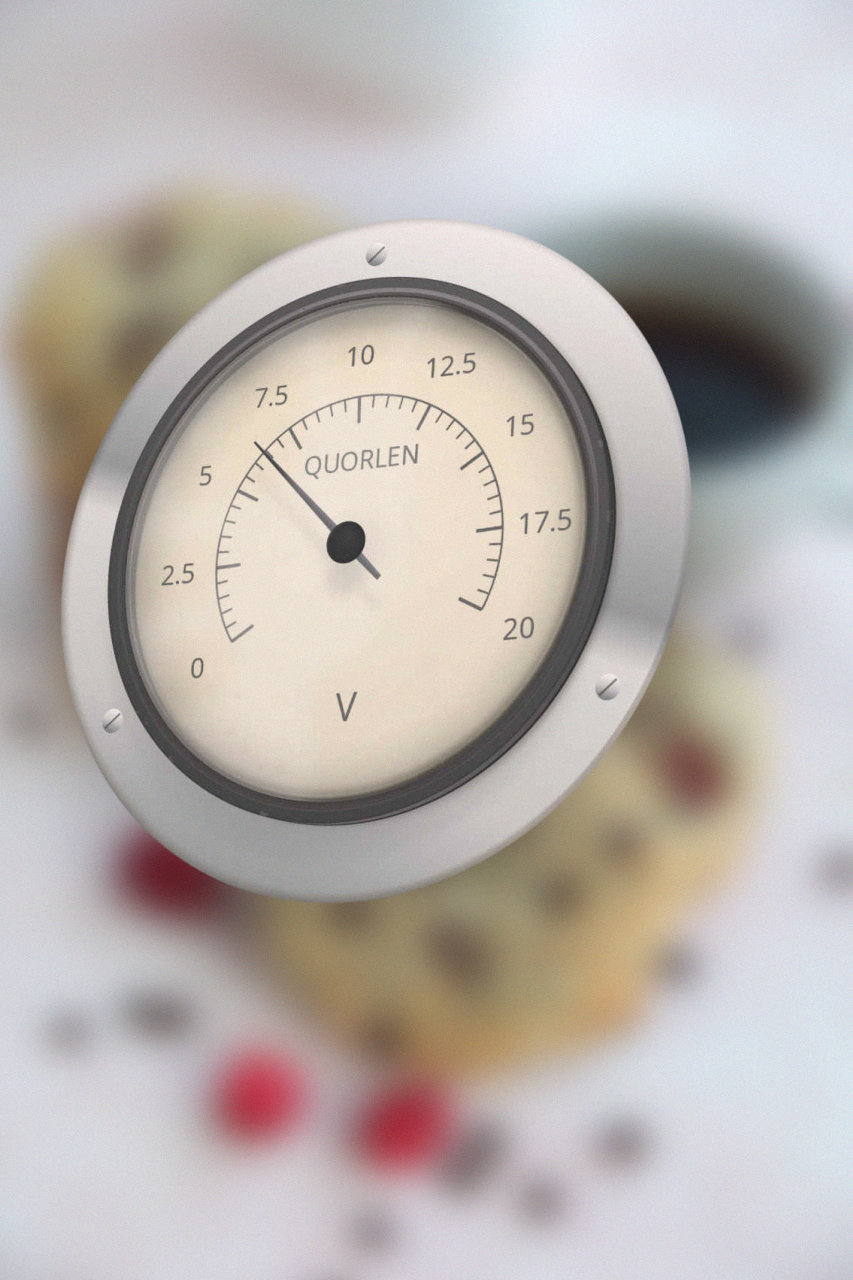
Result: 6.5 V
